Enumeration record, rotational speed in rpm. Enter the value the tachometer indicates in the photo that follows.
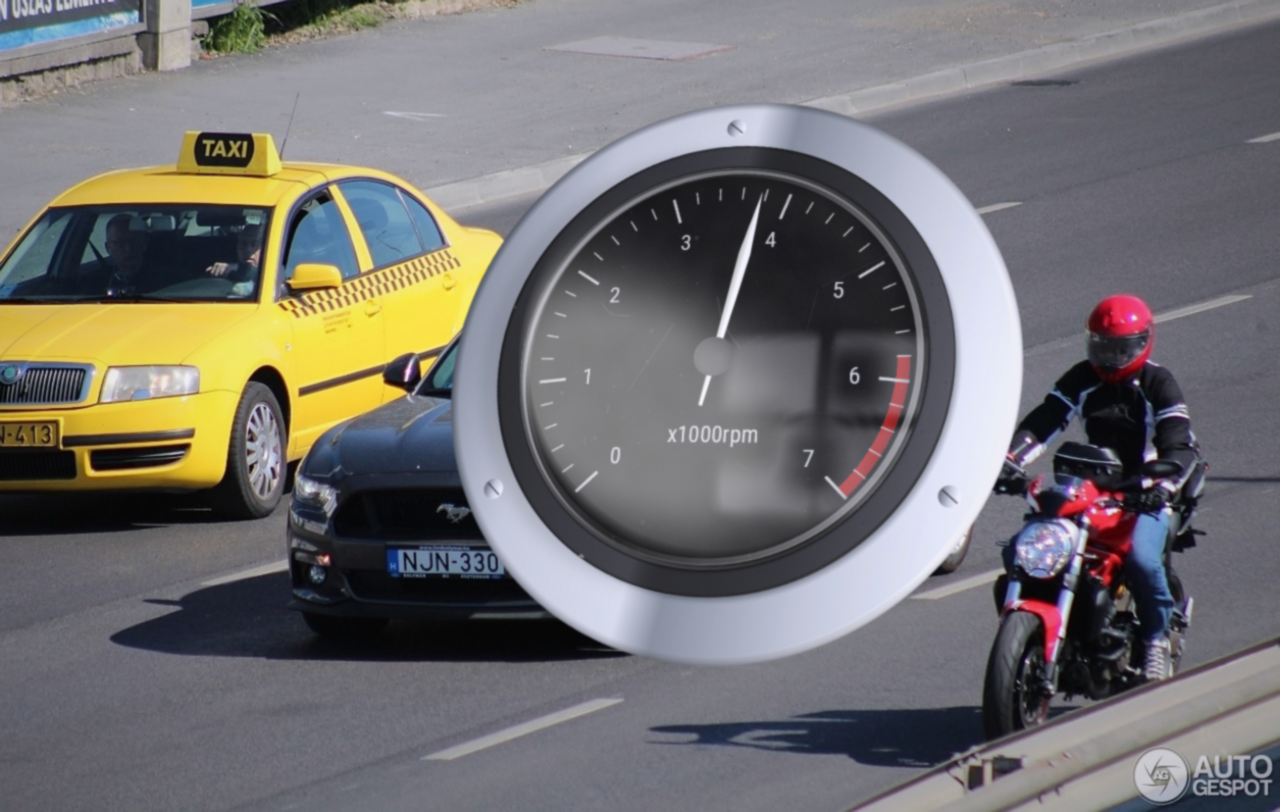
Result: 3800 rpm
